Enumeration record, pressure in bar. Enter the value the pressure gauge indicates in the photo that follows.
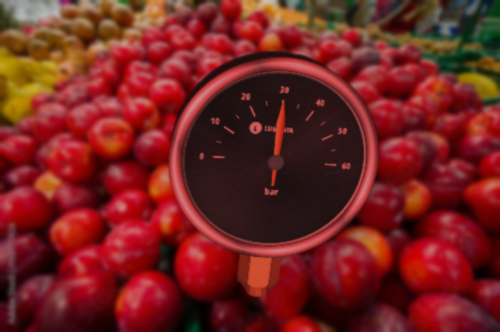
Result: 30 bar
